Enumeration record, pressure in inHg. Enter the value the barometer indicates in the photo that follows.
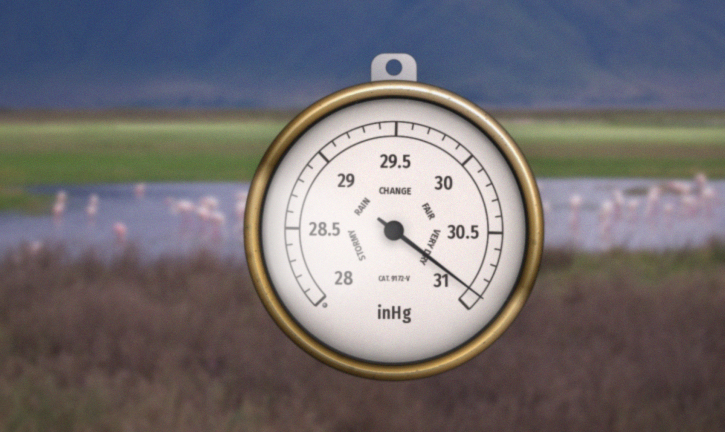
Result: 30.9 inHg
